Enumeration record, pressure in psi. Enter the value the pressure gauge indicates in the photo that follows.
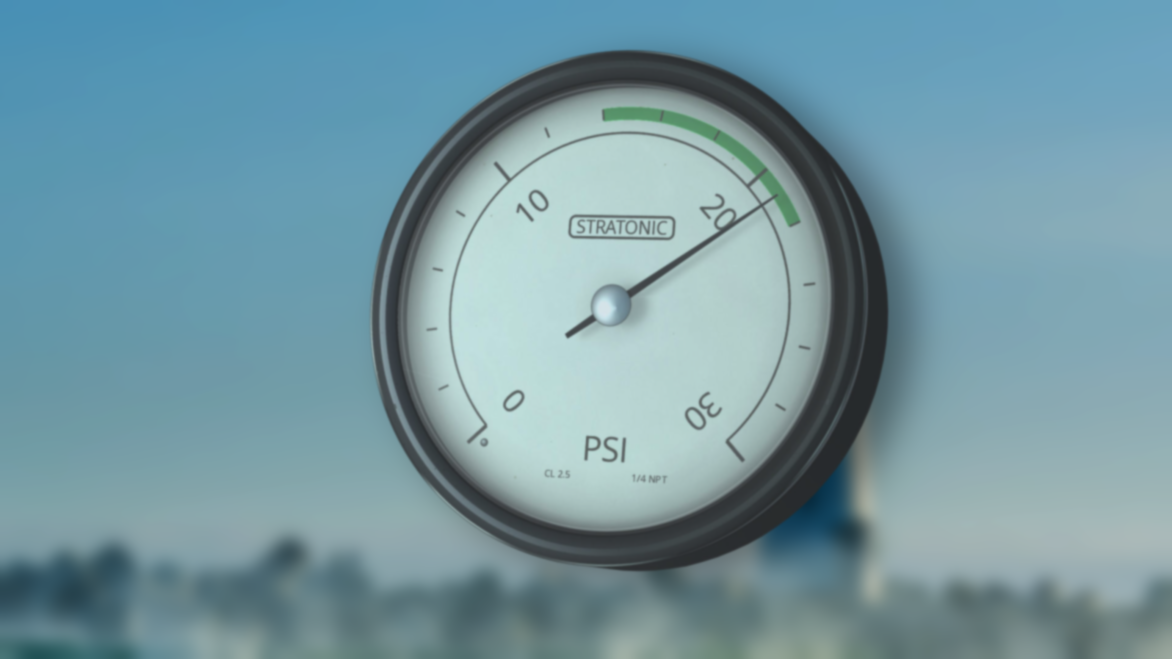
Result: 21 psi
